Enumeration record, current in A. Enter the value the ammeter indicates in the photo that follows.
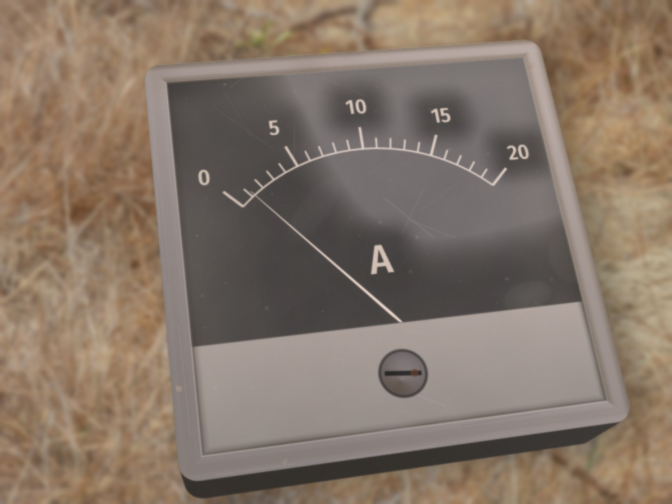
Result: 1 A
